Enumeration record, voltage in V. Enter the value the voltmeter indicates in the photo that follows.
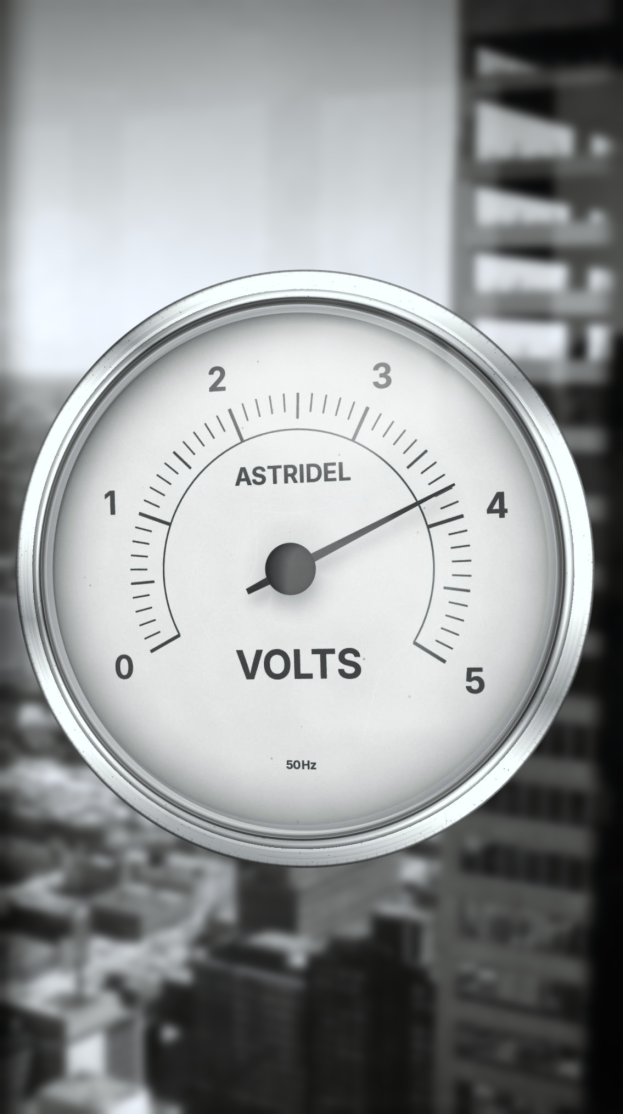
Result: 3.8 V
